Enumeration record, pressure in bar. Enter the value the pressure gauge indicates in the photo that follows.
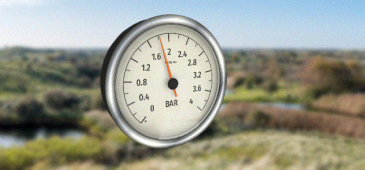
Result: 1.8 bar
